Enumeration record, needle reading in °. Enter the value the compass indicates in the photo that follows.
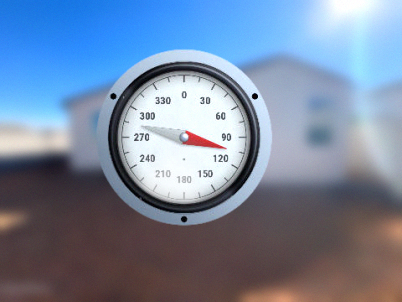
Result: 105 °
